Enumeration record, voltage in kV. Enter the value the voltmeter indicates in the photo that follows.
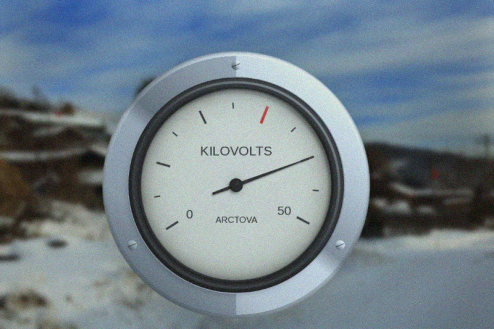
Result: 40 kV
